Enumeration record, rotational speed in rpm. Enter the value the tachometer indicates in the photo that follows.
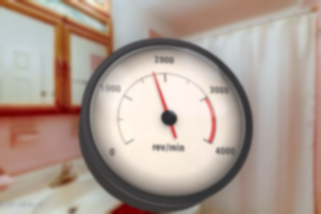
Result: 1750 rpm
